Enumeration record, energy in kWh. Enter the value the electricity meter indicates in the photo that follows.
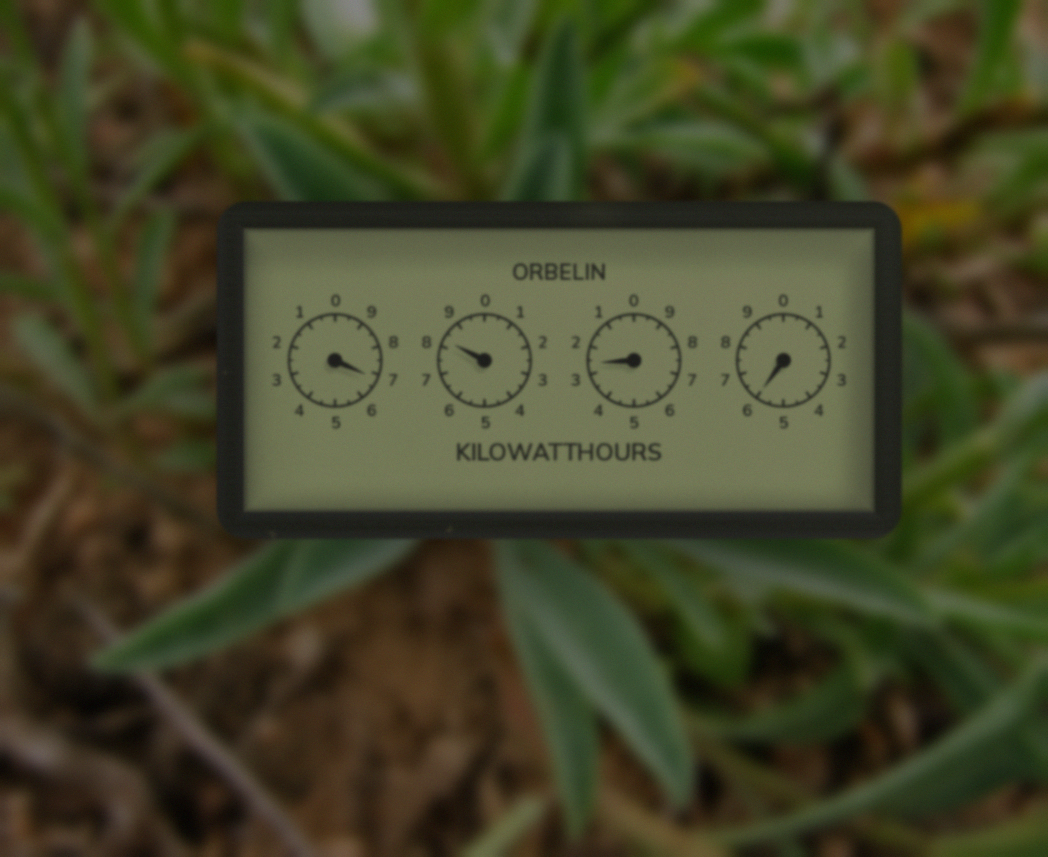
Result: 6826 kWh
